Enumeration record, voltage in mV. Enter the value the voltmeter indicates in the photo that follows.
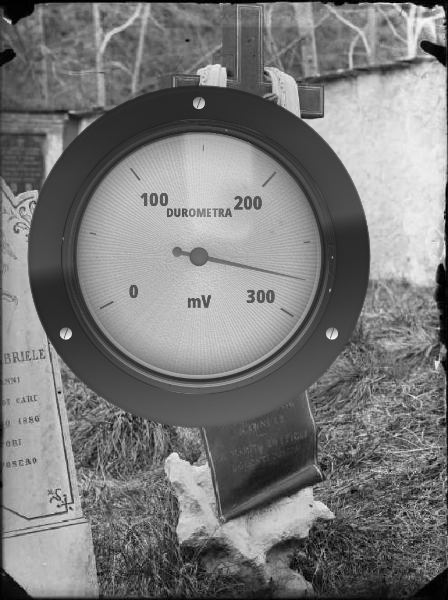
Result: 275 mV
